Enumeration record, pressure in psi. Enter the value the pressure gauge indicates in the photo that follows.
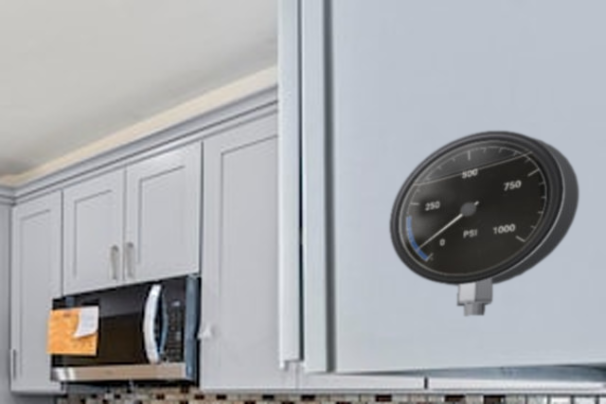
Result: 50 psi
